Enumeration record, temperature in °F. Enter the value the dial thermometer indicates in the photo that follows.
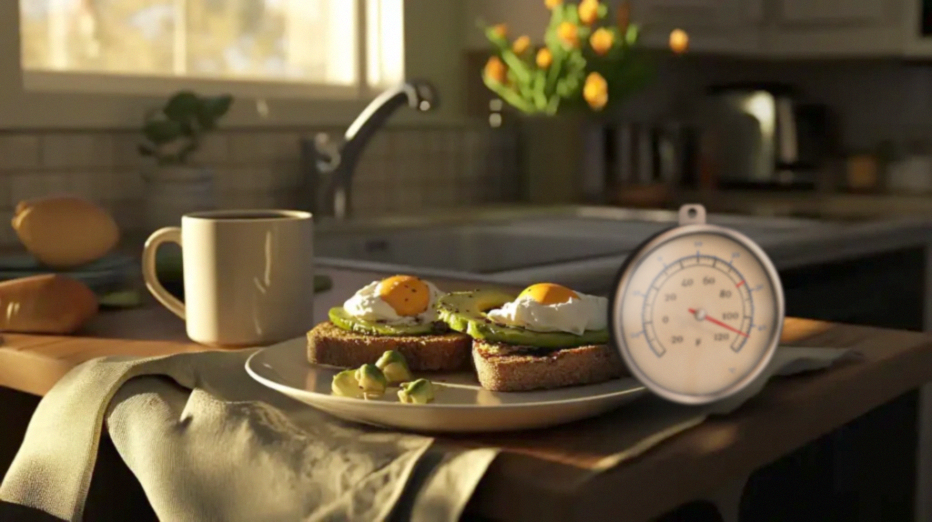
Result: 110 °F
